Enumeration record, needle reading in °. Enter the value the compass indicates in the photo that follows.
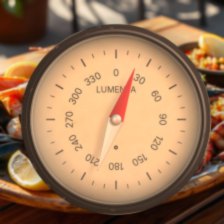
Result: 20 °
